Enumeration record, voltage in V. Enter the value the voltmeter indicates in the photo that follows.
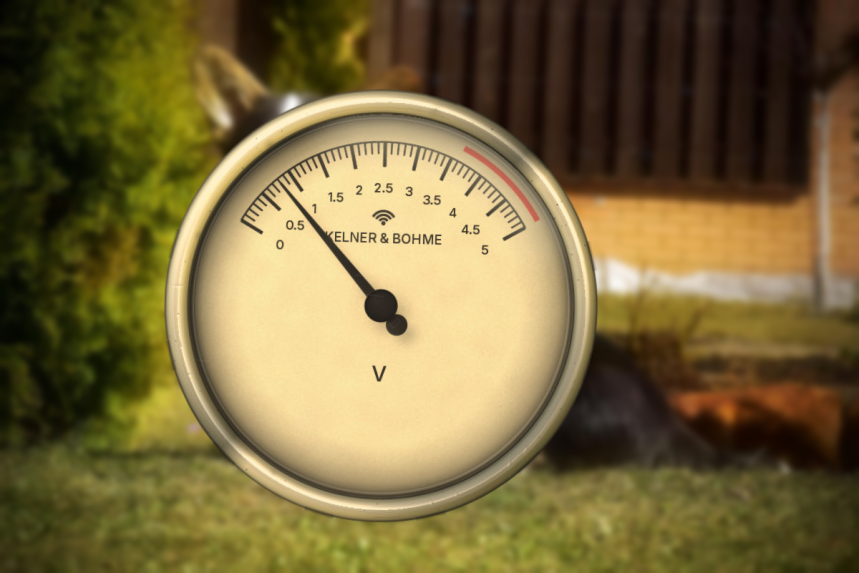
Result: 0.8 V
